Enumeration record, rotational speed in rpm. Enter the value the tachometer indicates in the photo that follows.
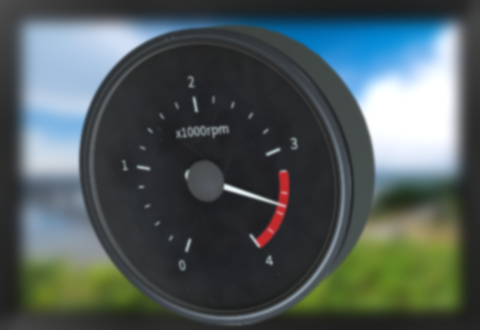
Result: 3500 rpm
